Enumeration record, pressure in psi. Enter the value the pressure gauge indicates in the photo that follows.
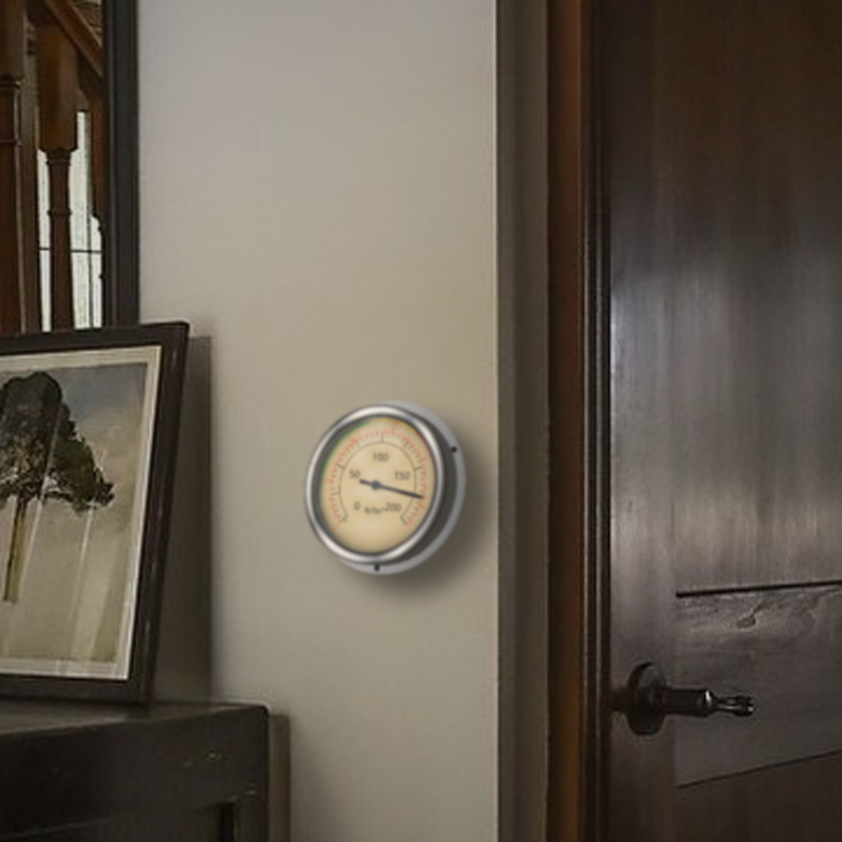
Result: 175 psi
